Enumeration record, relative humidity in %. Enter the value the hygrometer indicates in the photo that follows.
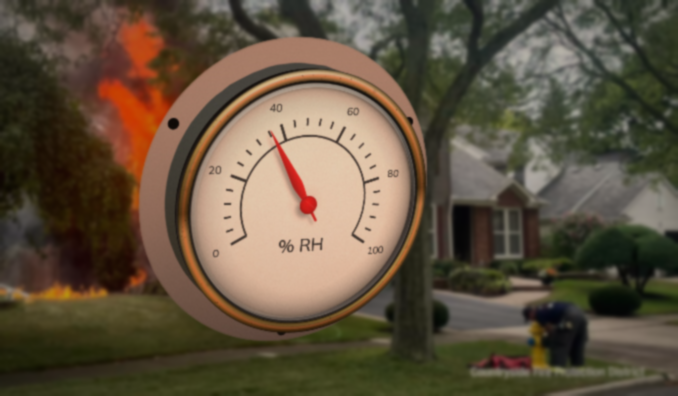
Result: 36 %
